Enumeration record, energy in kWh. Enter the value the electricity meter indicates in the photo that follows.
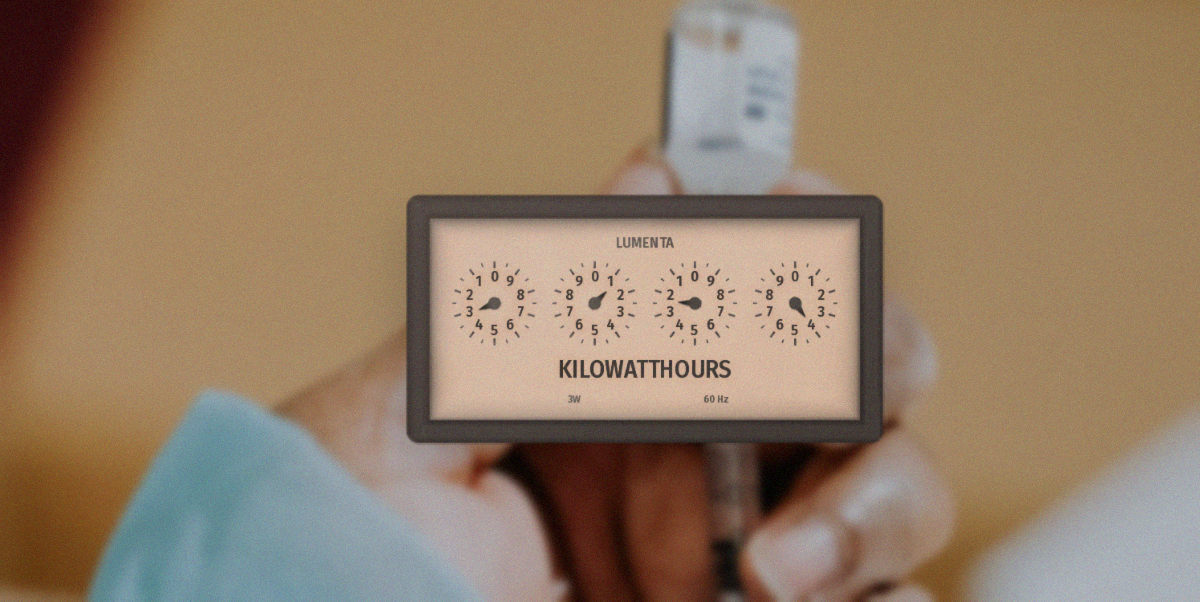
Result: 3124 kWh
